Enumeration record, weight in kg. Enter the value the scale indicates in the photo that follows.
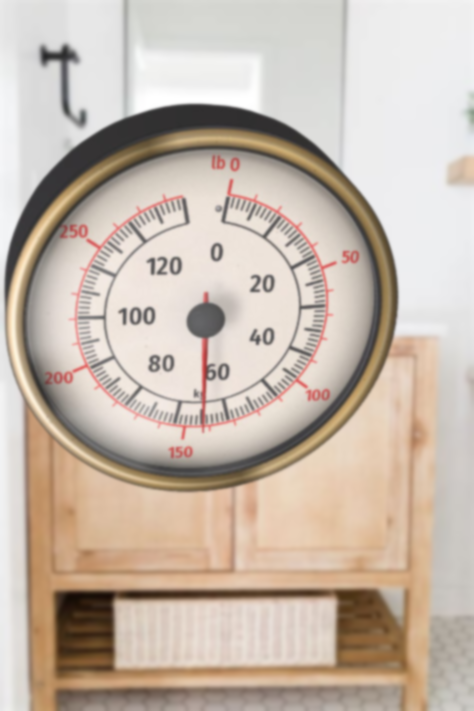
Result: 65 kg
